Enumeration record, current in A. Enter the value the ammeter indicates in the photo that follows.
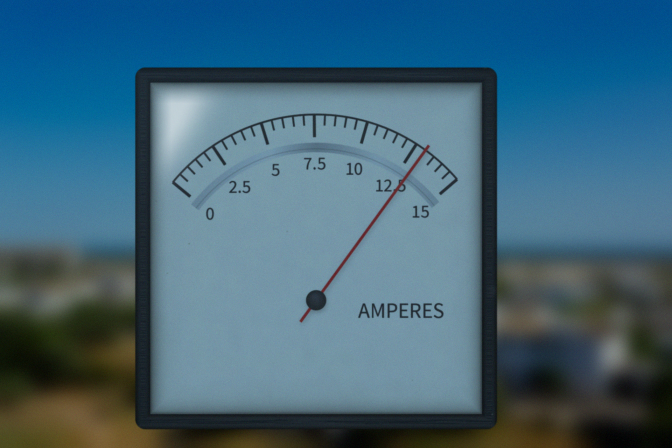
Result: 13 A
